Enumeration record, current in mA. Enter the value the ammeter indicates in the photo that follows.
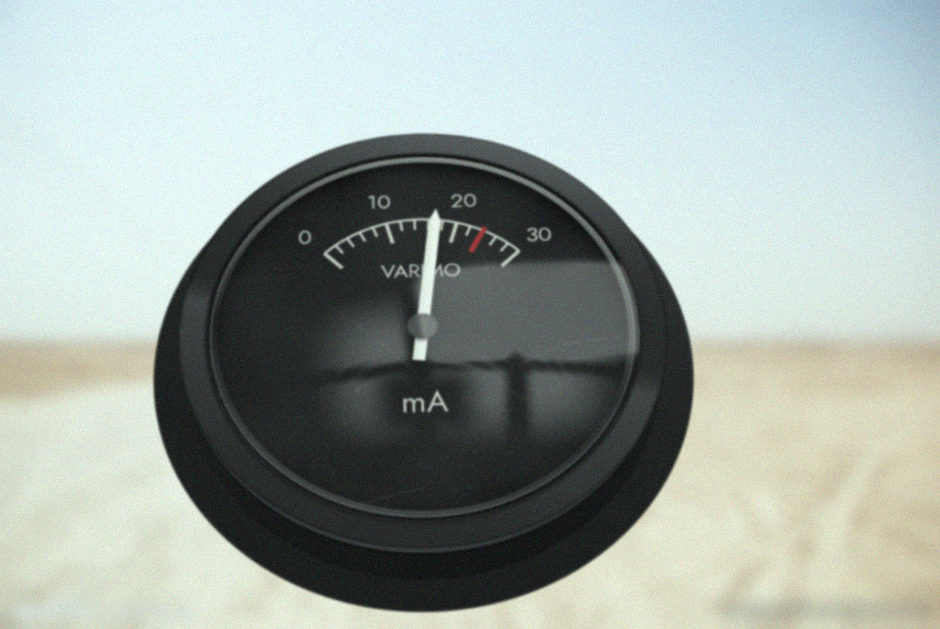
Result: 17 mA
